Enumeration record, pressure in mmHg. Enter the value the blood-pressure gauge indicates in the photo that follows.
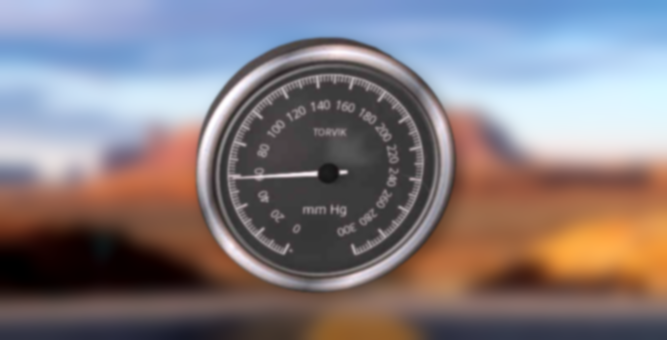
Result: 60 mmHg
